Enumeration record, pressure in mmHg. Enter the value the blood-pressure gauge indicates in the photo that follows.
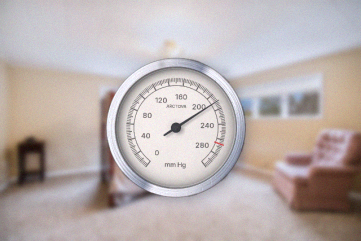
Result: 210 mmHg
